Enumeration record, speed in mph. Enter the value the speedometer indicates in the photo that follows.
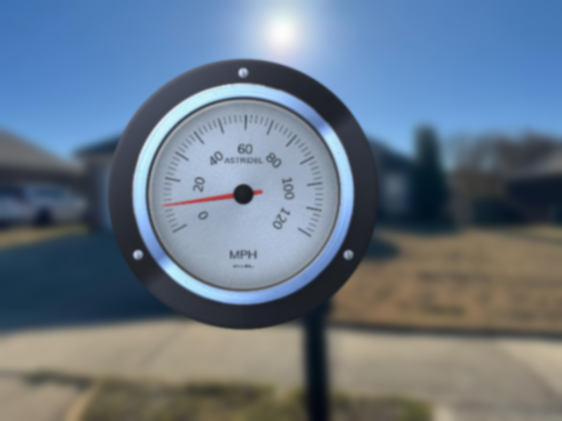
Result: 10 mph
